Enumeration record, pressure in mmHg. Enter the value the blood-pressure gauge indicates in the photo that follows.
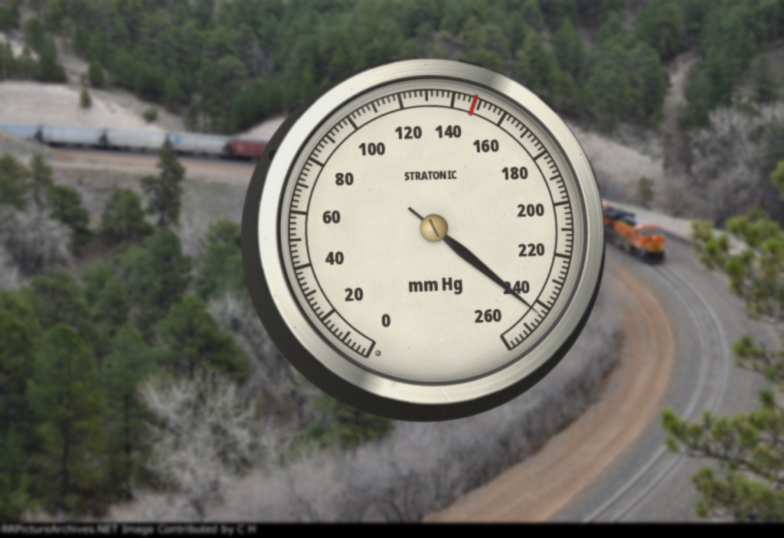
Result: 244 mmHg
